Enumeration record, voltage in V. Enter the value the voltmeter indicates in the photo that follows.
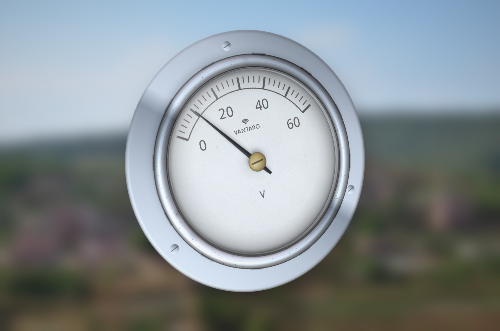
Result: 10 V
